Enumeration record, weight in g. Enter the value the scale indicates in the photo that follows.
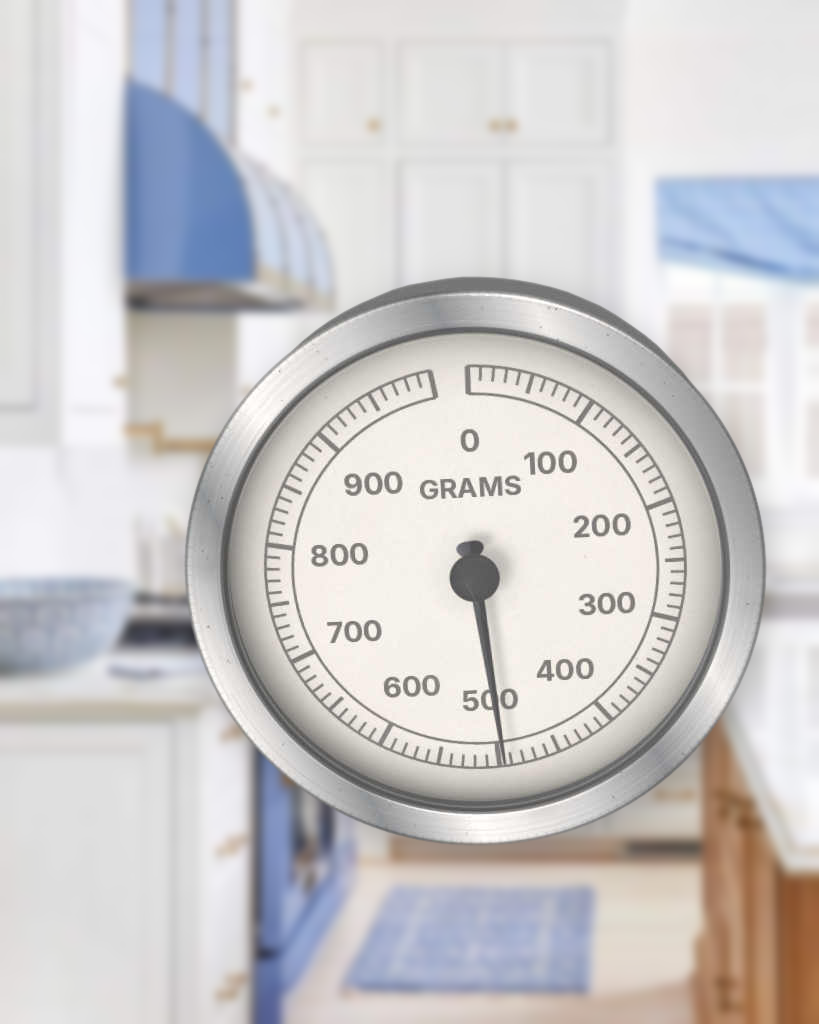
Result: 495 g
